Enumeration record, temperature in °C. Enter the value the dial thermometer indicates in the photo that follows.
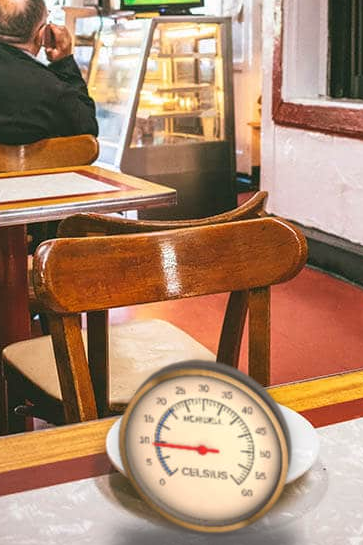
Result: 10 °C
